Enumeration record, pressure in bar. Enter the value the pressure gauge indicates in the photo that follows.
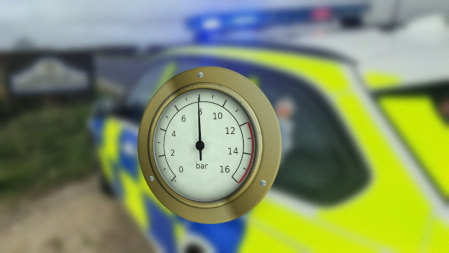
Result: 8 bar
